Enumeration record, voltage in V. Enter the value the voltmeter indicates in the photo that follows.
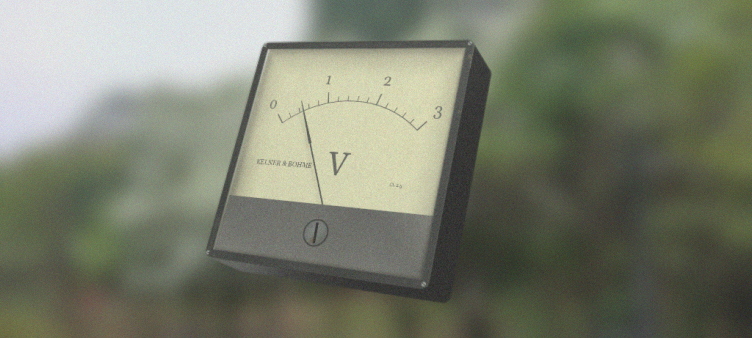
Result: 0.5 V
